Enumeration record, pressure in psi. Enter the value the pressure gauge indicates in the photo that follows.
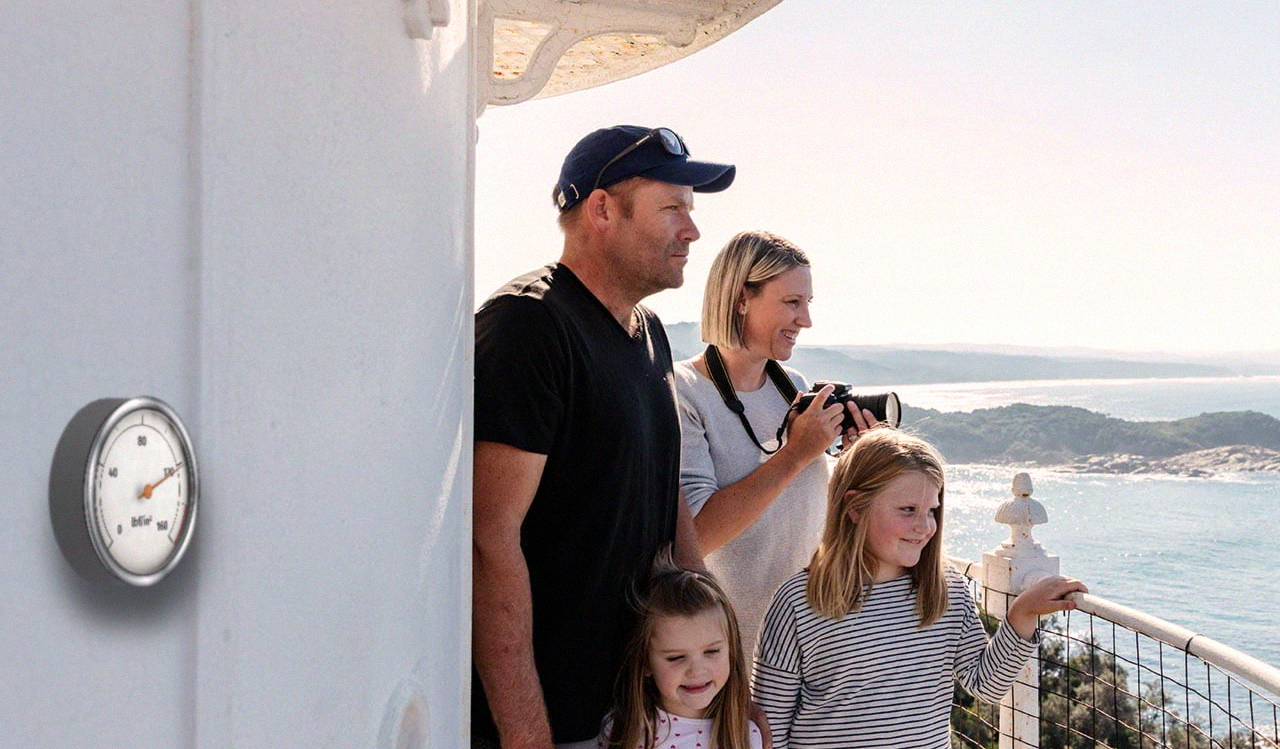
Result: 120 psi
